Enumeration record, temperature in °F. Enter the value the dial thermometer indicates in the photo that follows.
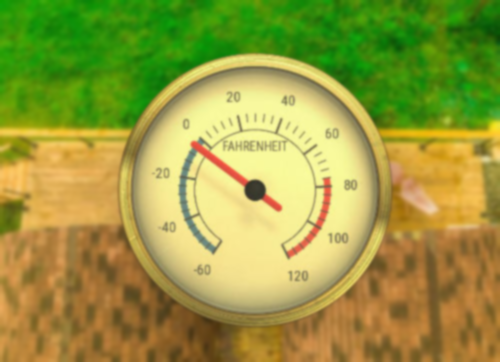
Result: -4 °F
